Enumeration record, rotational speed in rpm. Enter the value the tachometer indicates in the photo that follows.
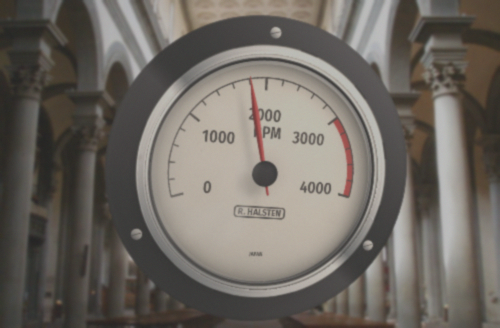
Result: 1800 rpm
